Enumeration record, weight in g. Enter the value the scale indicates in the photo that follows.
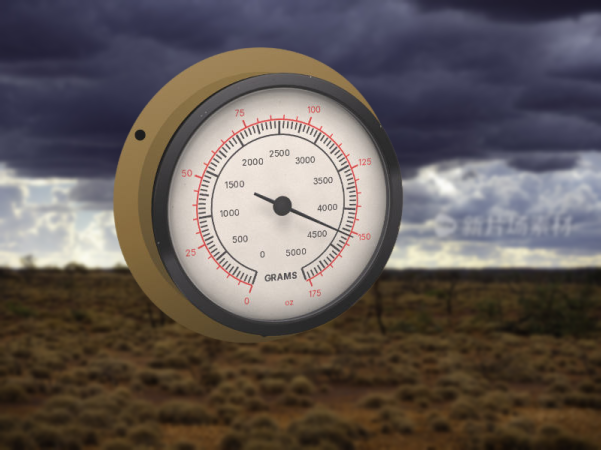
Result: 4300 g
